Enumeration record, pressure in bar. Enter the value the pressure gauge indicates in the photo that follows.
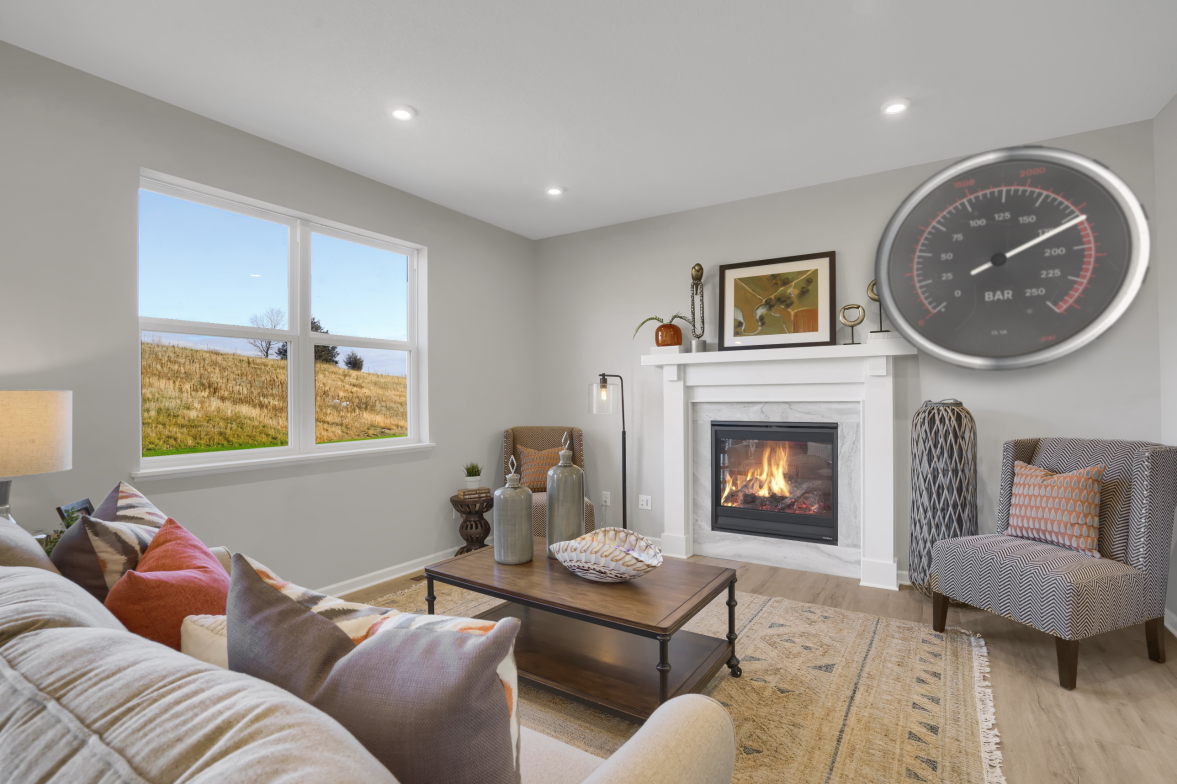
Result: 180 bar
